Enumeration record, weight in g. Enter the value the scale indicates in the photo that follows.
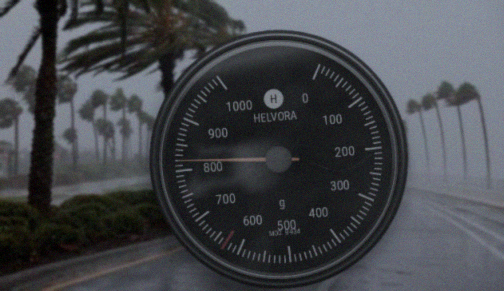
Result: 820 g
